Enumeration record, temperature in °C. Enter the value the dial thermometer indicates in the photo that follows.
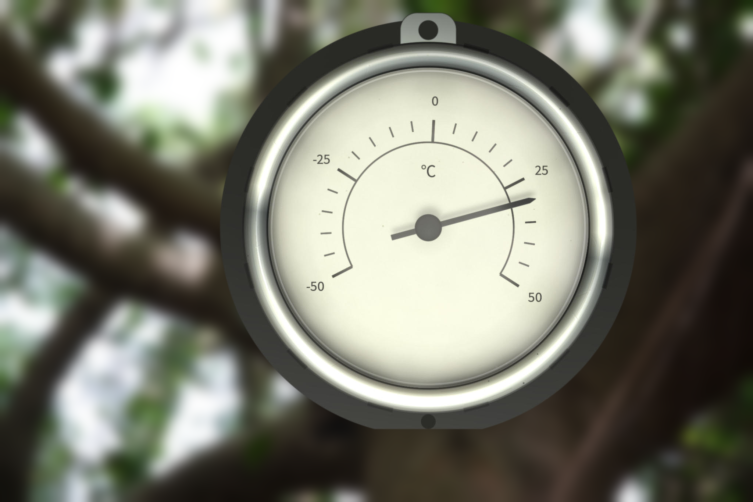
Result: 30 °C
